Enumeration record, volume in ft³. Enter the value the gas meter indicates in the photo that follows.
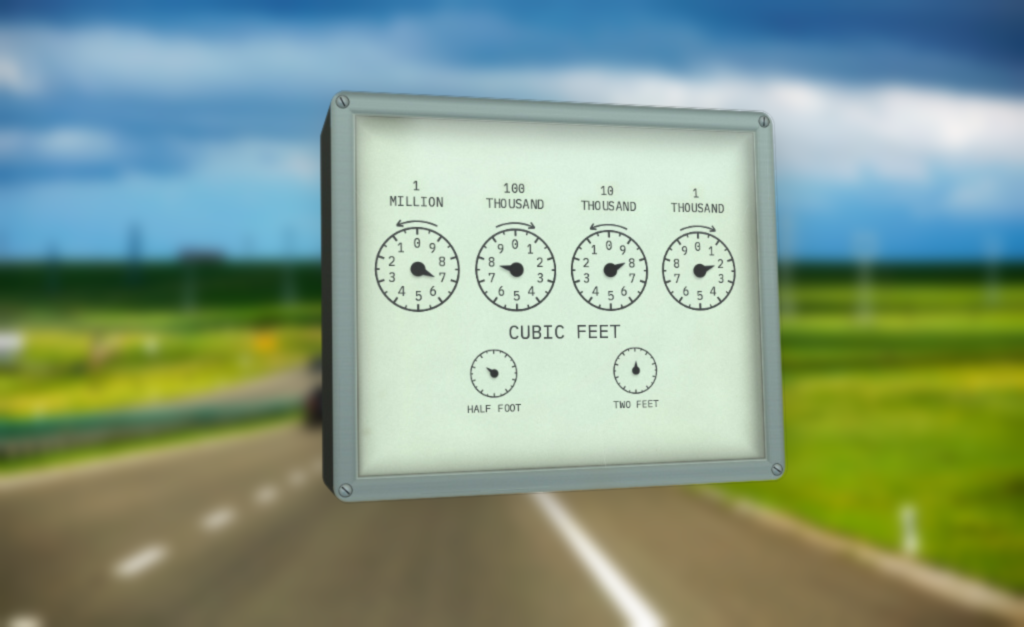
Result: 678200 ft³
